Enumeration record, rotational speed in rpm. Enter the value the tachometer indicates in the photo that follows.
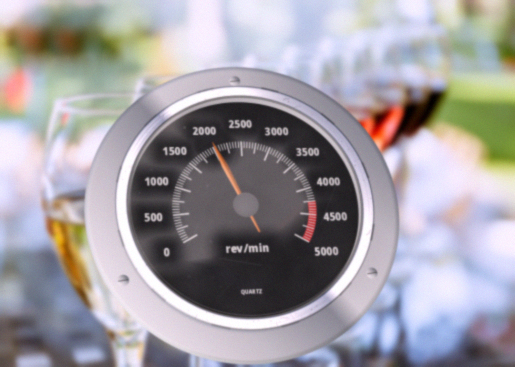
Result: 2000 rpm
